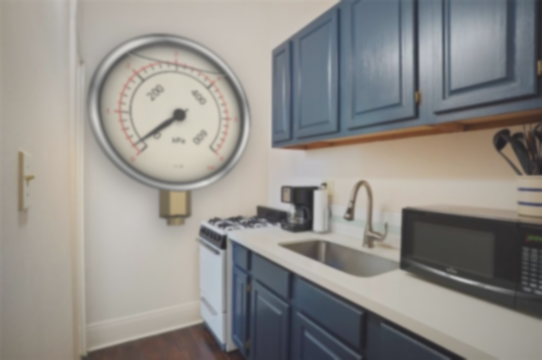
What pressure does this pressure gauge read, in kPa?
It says 20 kPa
